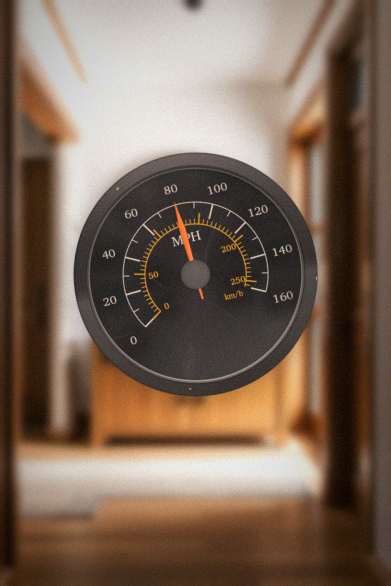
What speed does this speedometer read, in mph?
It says 80 mph
